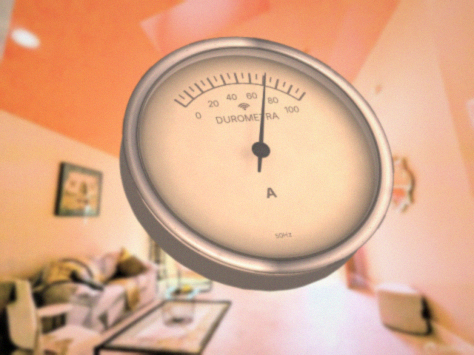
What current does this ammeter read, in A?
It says 70 A
